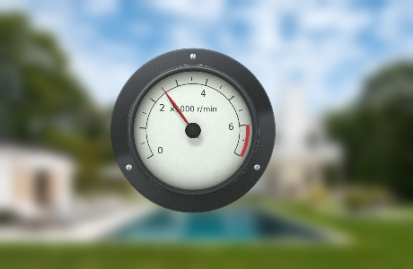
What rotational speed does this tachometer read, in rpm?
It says 2500 rpm
